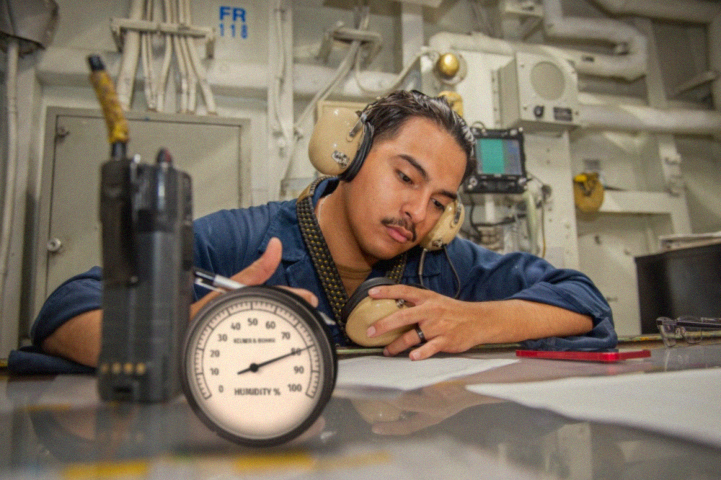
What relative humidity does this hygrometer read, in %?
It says 80 %
